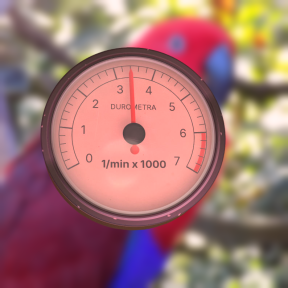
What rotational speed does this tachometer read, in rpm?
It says 3400 rpm
